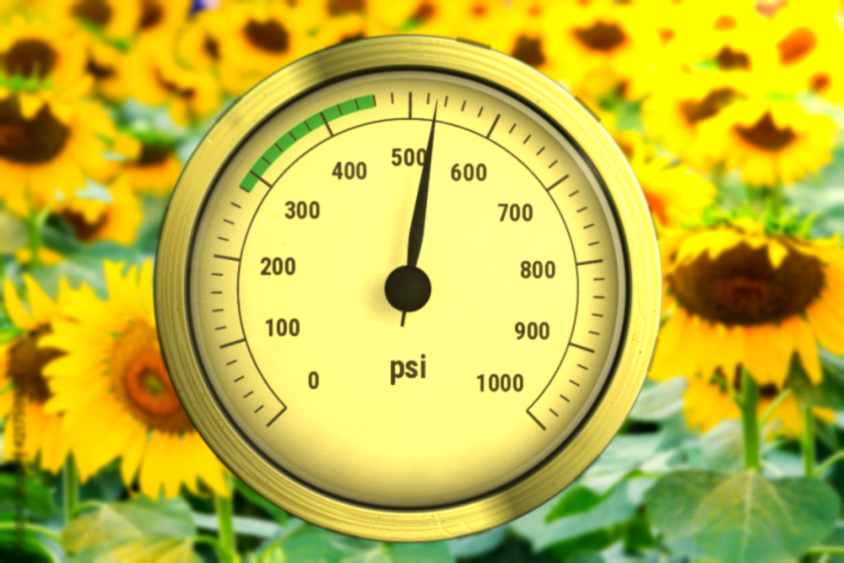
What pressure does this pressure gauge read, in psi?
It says 530 psi
